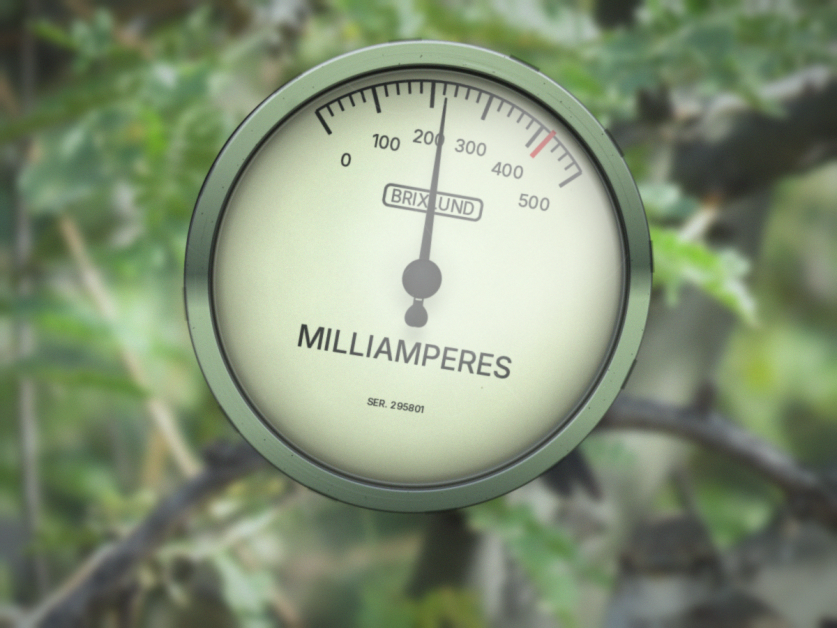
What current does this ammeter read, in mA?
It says 220 mA
